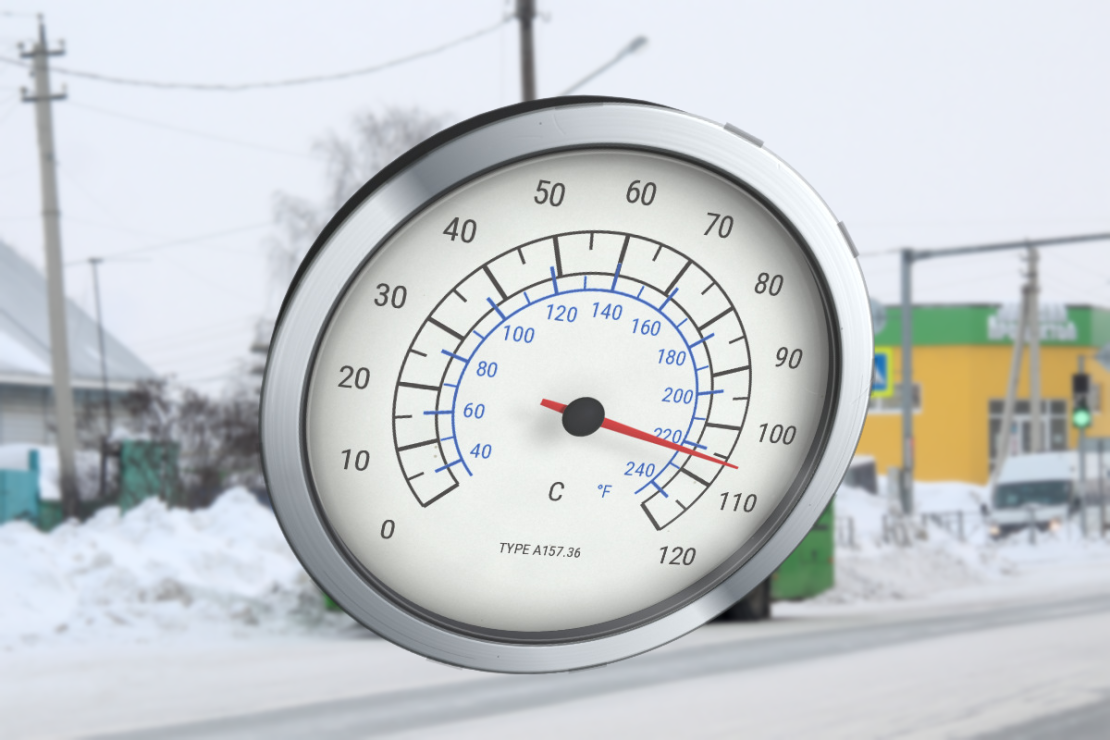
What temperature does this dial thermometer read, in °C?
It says 105 °C
